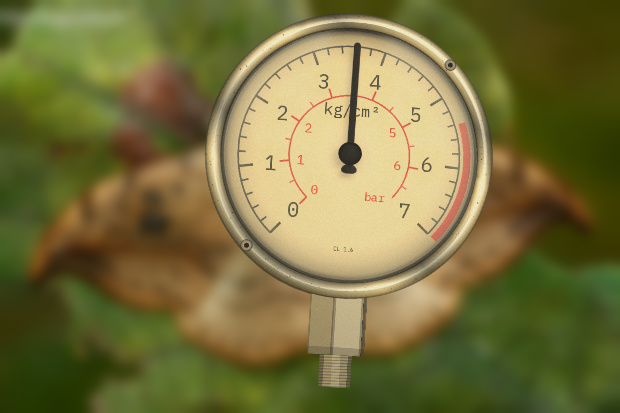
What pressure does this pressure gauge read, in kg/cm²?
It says 3.6 kg/cm²
